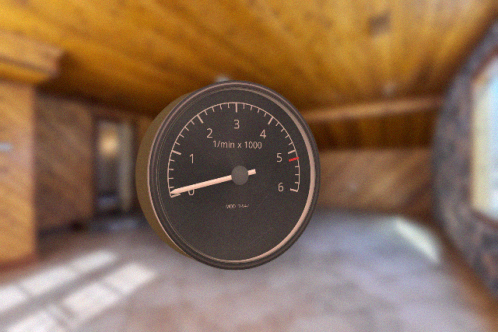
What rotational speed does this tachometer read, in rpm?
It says 100 rpm
